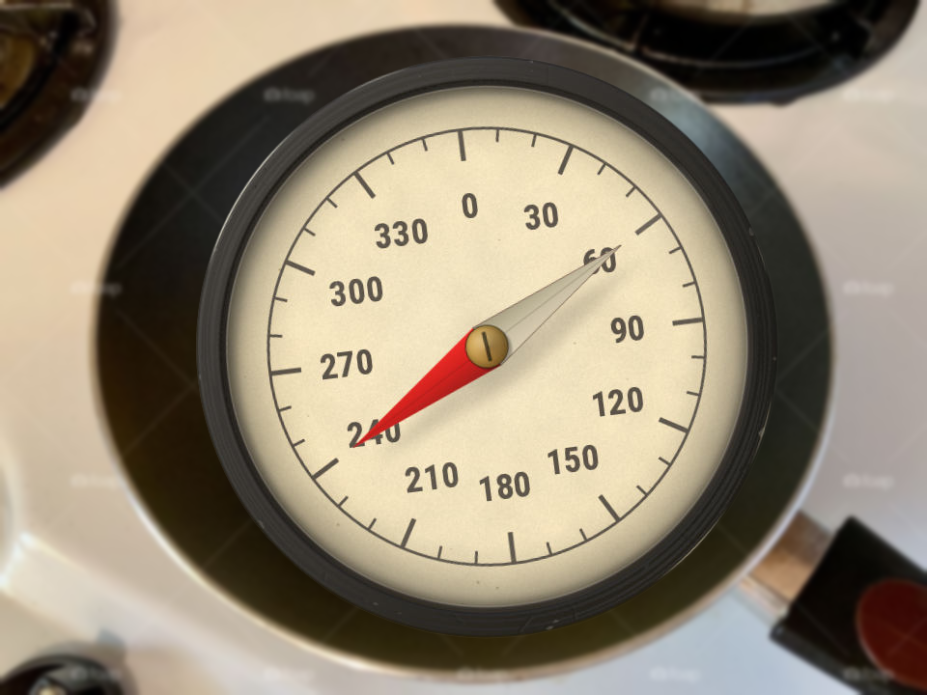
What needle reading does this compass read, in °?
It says 240 °
